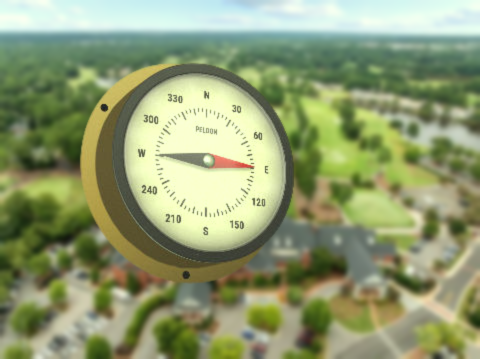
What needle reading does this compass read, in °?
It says 90 °
